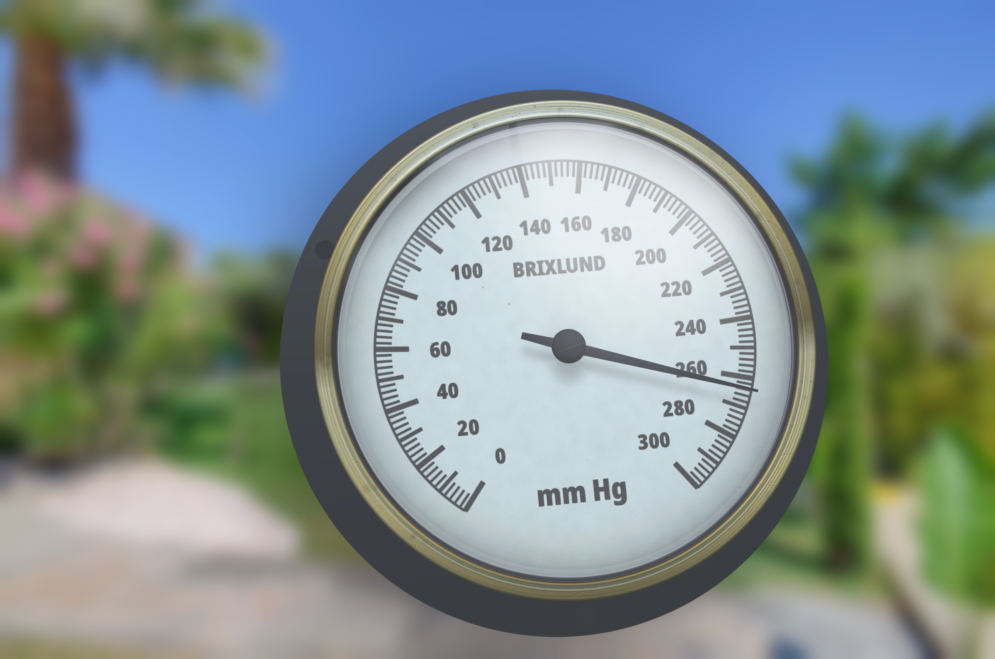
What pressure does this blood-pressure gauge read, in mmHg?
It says 264 mmHg
